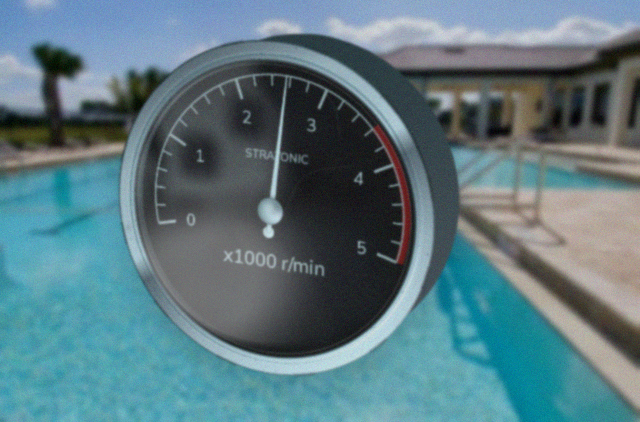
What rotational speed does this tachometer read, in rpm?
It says 2600 rpm
